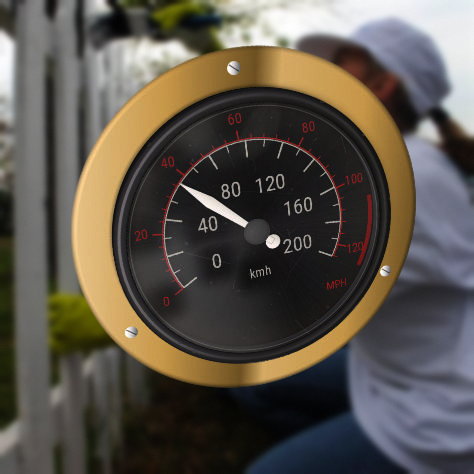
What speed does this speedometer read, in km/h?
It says 60 km/h
